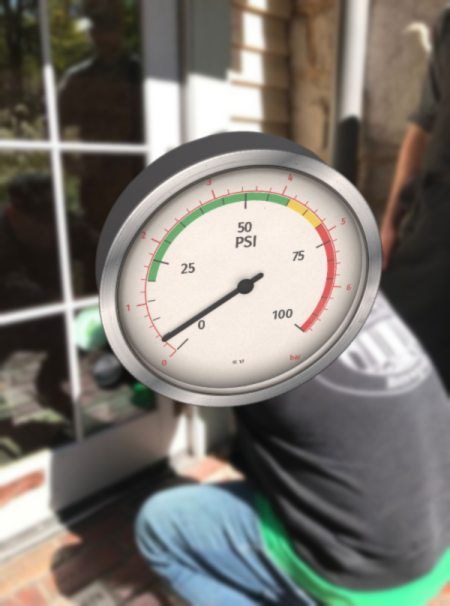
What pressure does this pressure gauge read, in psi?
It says 5 psi
